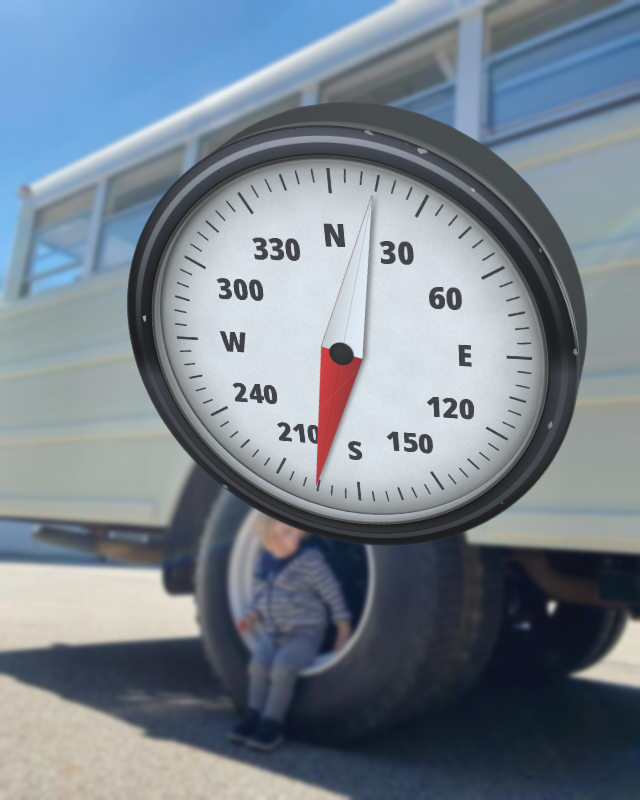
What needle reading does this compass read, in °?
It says 195 °
